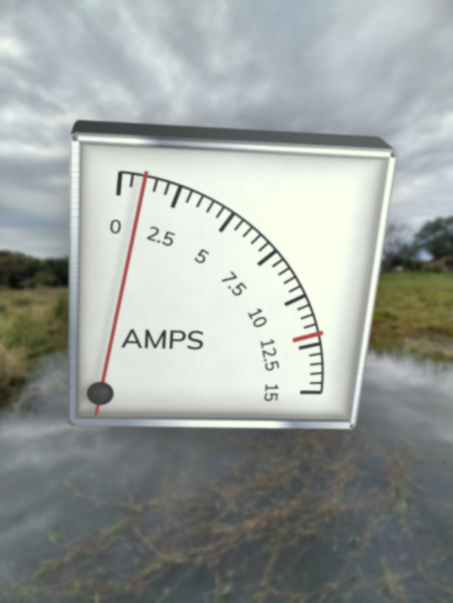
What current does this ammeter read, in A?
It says 1 A
